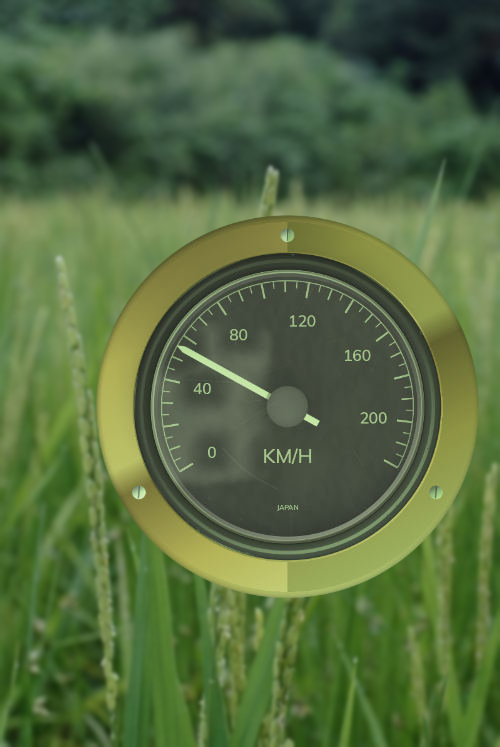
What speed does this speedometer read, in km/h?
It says 55 km/h
